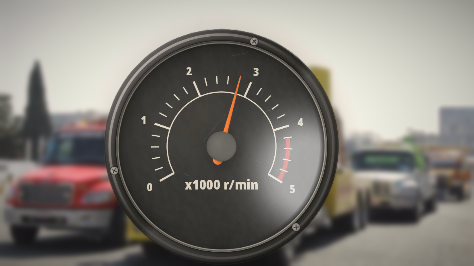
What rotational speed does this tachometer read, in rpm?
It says 2800 rpm
